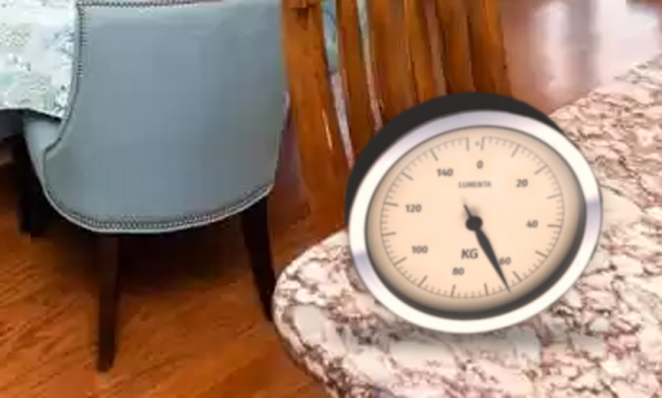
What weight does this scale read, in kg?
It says 64 kg
